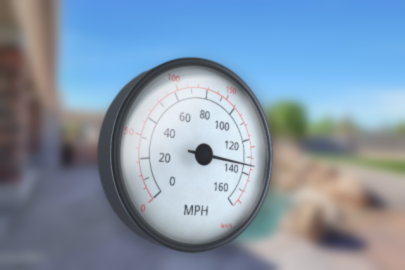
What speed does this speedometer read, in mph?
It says 135 mph
